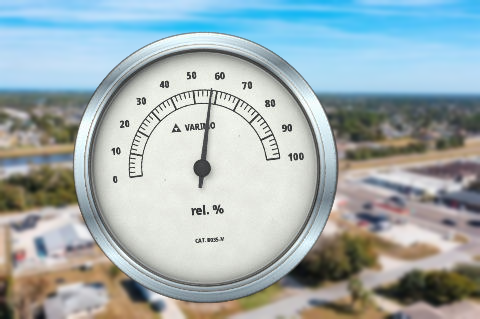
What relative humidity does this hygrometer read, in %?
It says 58 %
